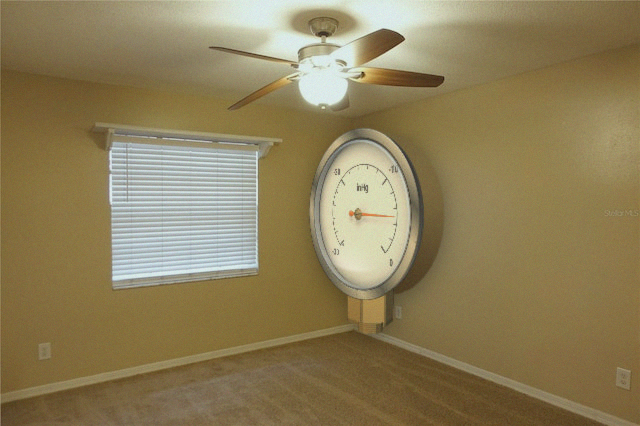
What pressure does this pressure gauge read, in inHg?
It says -5 inHg
